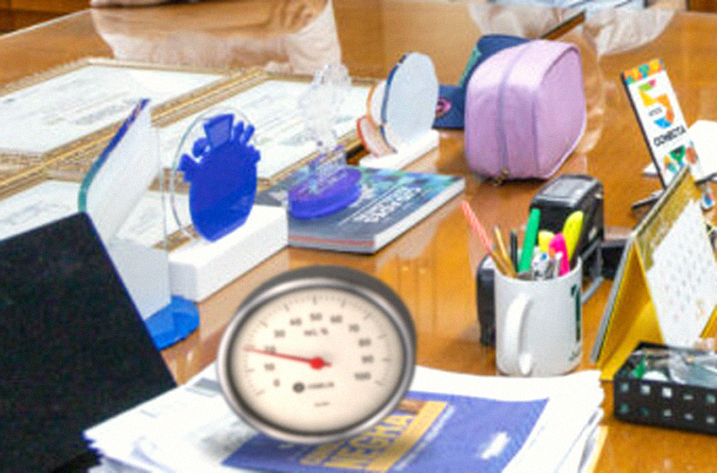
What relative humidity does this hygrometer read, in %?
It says 20 %
